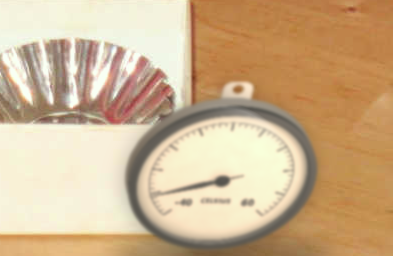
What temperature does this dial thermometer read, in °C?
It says -30 °C
